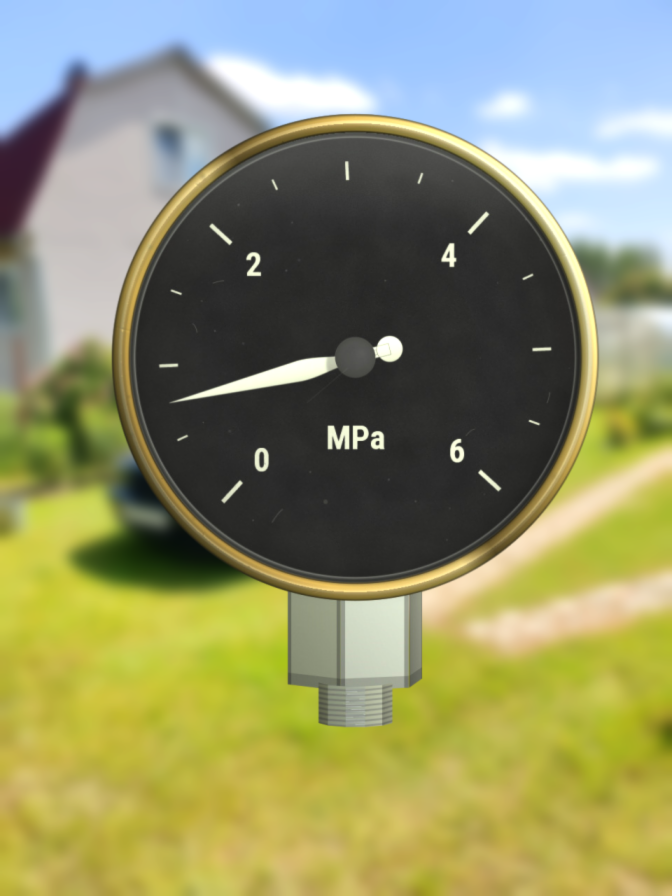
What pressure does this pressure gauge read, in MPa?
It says 0.75 MPa
